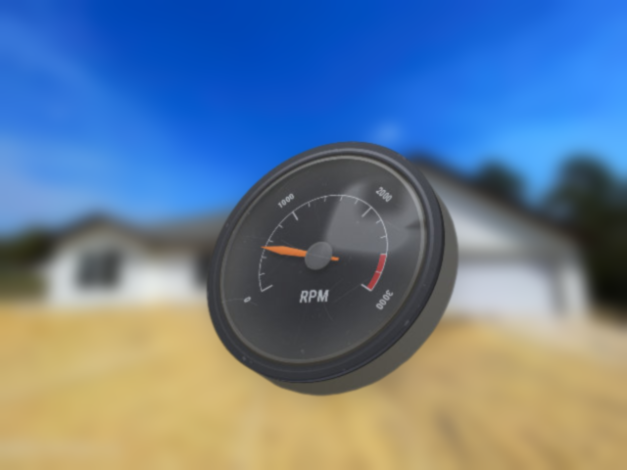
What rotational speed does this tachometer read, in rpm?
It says 500 rpm
